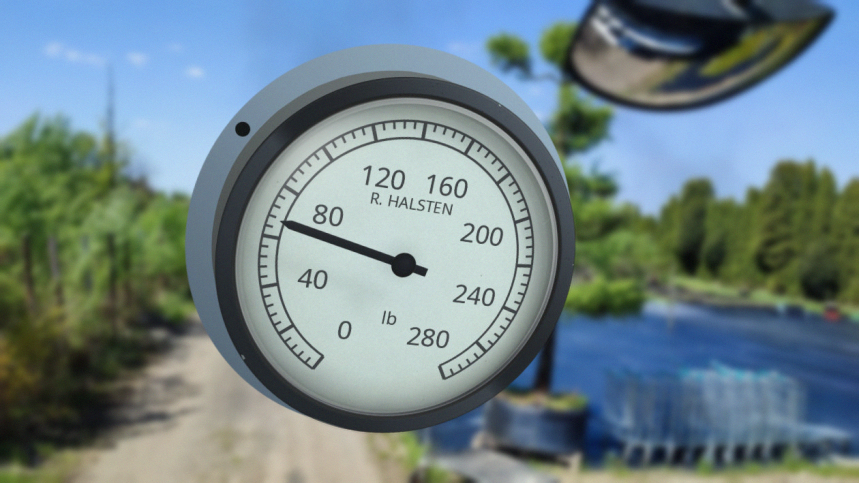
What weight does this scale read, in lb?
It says 68 lb
